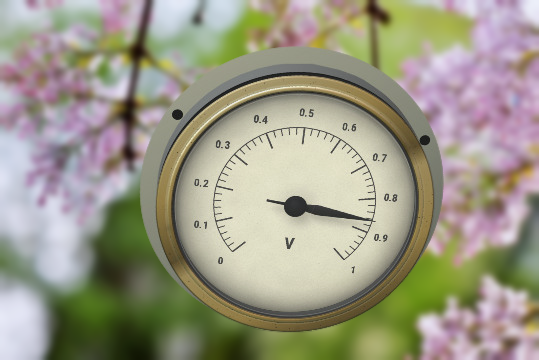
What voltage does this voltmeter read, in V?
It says 0.86 V
